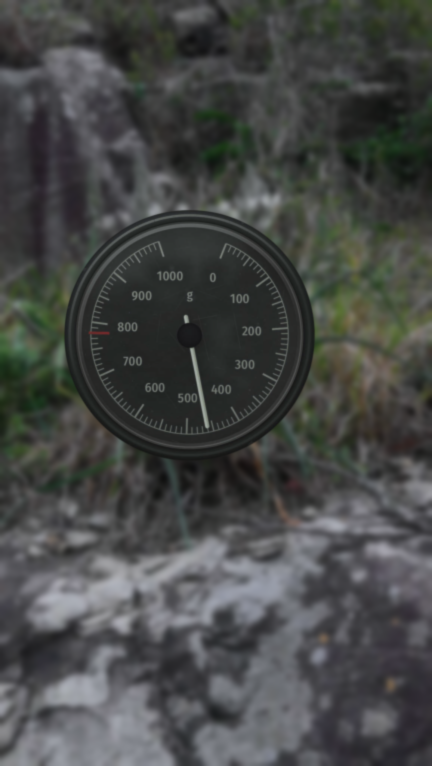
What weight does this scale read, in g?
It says 460 g
